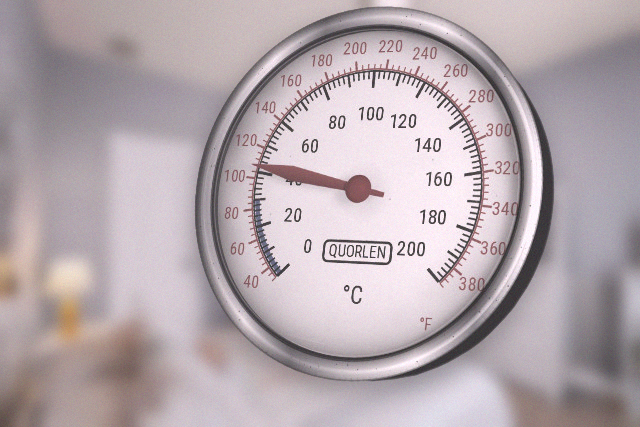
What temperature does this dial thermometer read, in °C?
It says 42 °C
